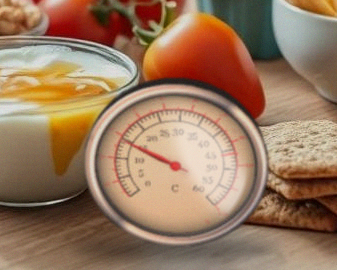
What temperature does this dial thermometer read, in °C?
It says 15 °C
